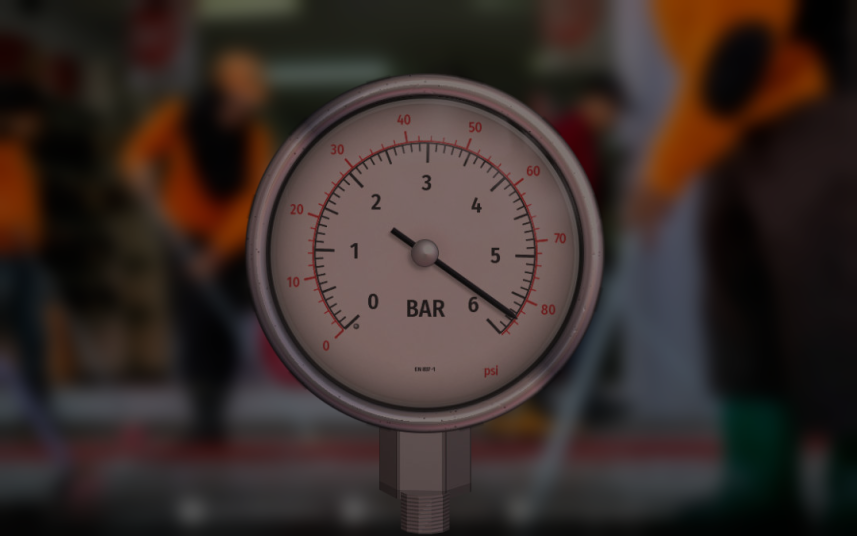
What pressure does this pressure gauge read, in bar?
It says 5.75 bar
